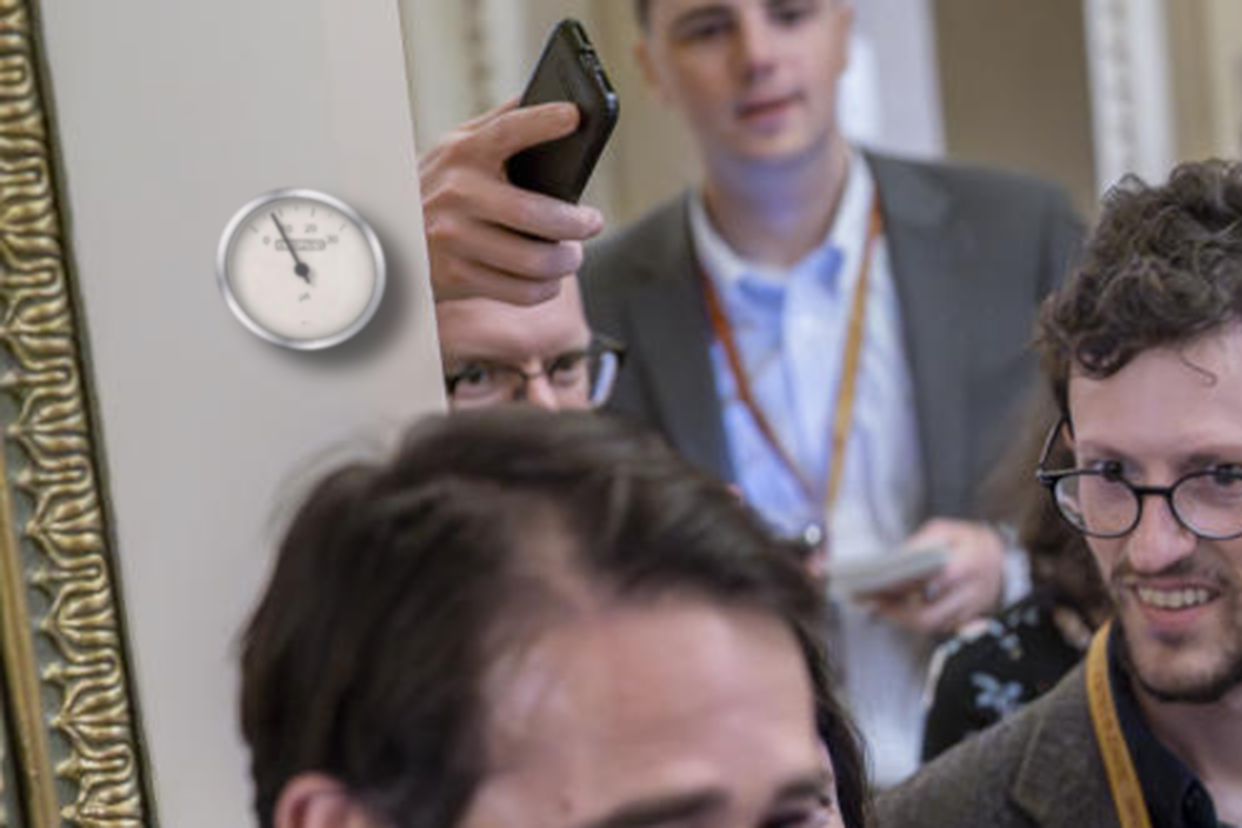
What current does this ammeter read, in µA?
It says 7.5 µA
